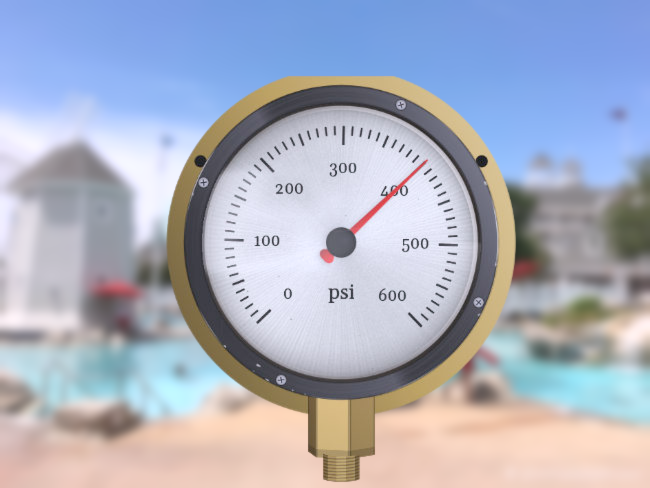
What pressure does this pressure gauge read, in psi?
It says 400 psi
